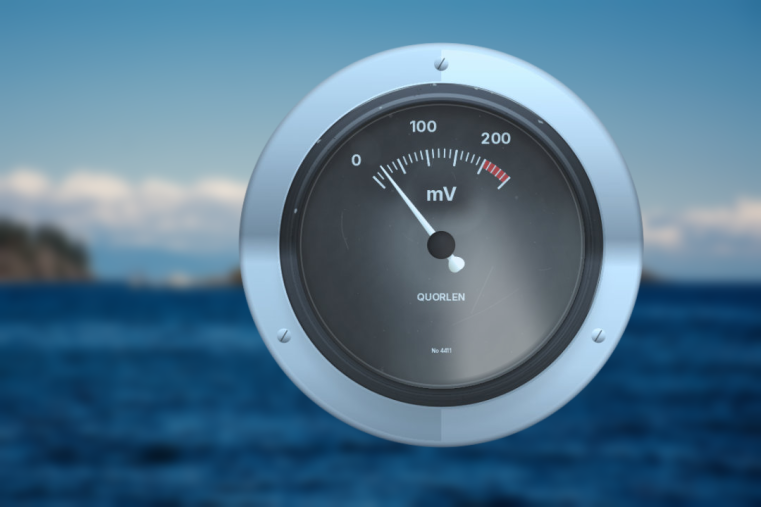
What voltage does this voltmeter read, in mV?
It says 20 mV
